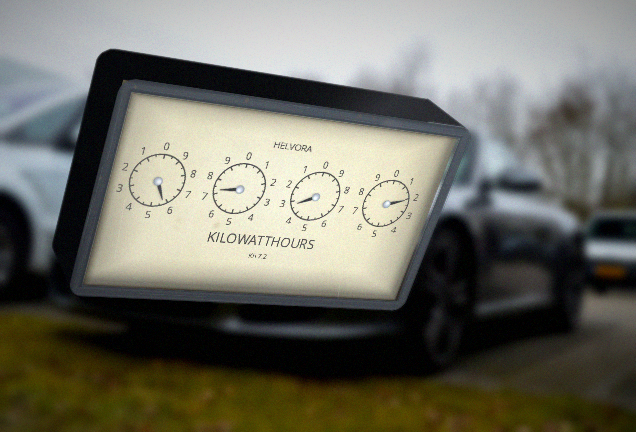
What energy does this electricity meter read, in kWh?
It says 5732 kWh
